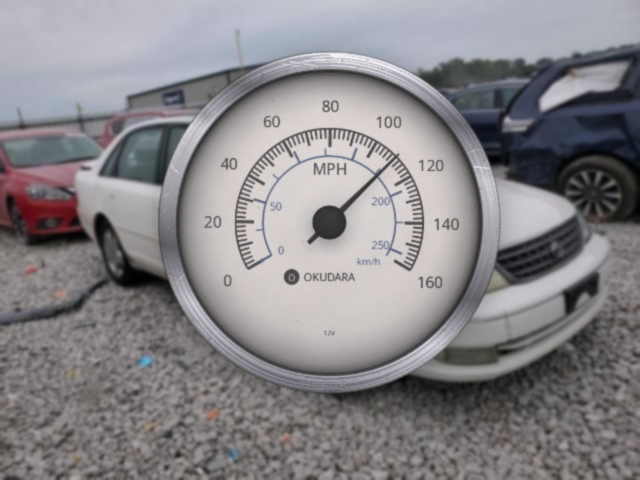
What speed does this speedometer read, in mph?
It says 110 mph
